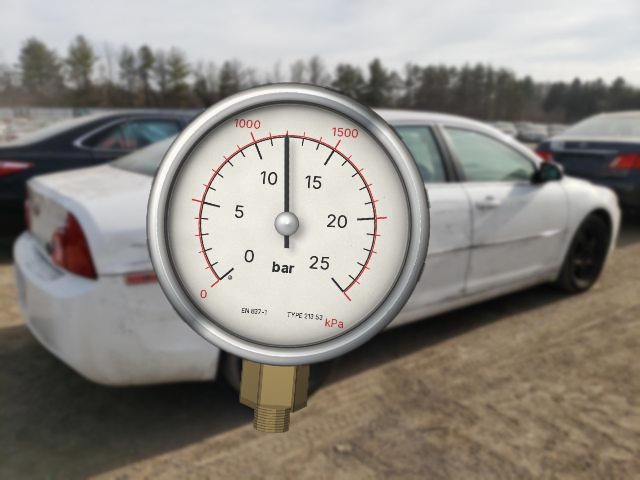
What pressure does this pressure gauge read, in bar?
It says 12 bar
